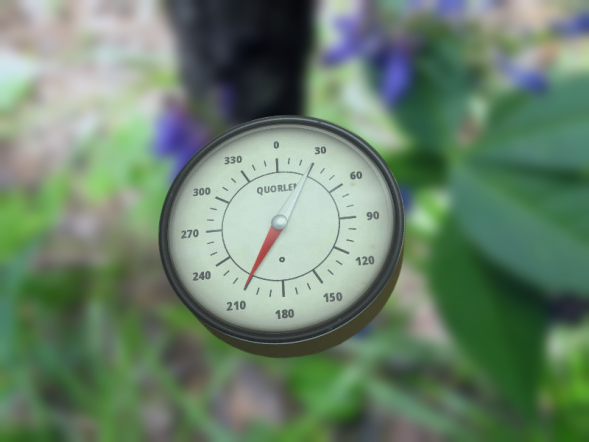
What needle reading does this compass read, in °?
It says 210 °
